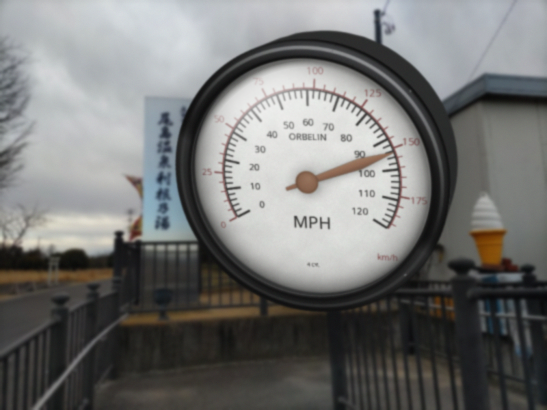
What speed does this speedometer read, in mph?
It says 94 mph
